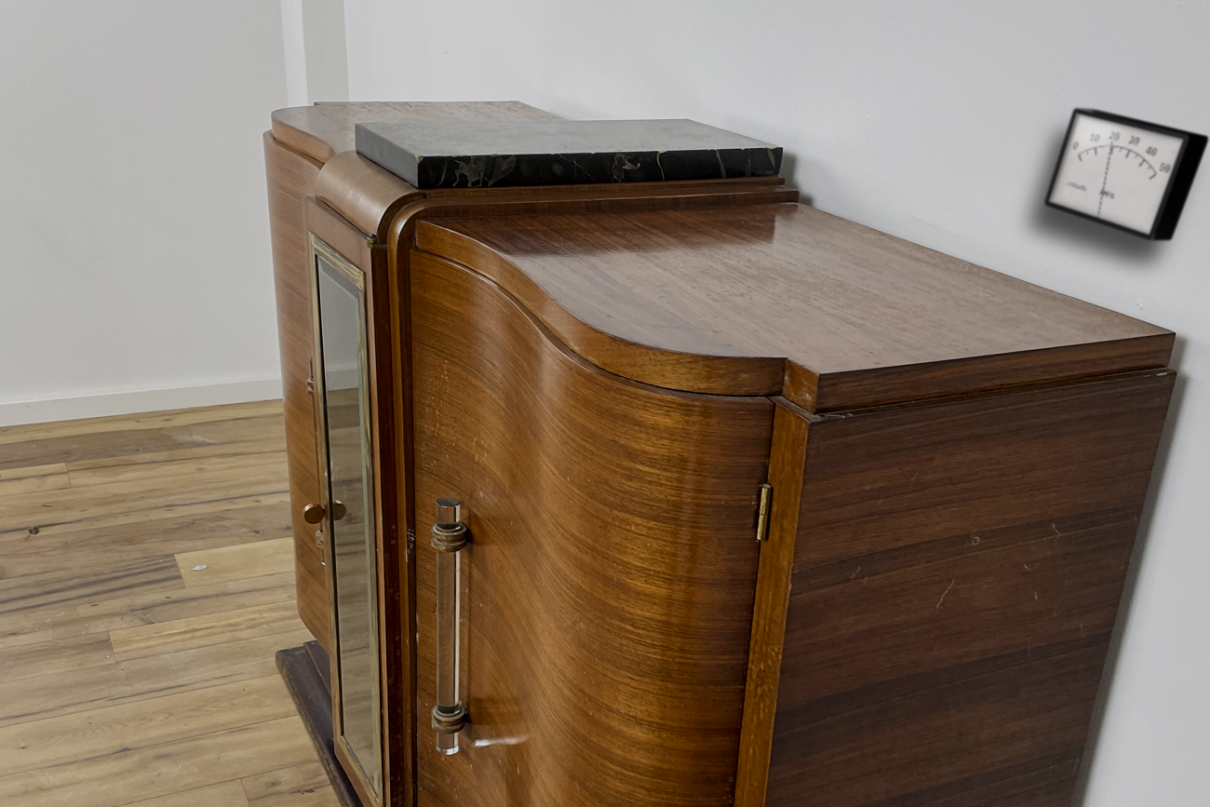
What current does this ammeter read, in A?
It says 20 A
